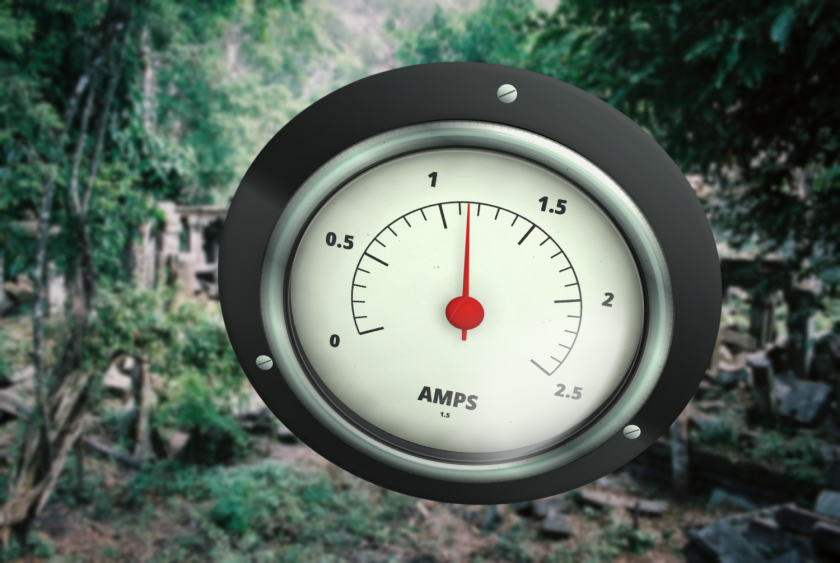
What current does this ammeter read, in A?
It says 1.15 A
